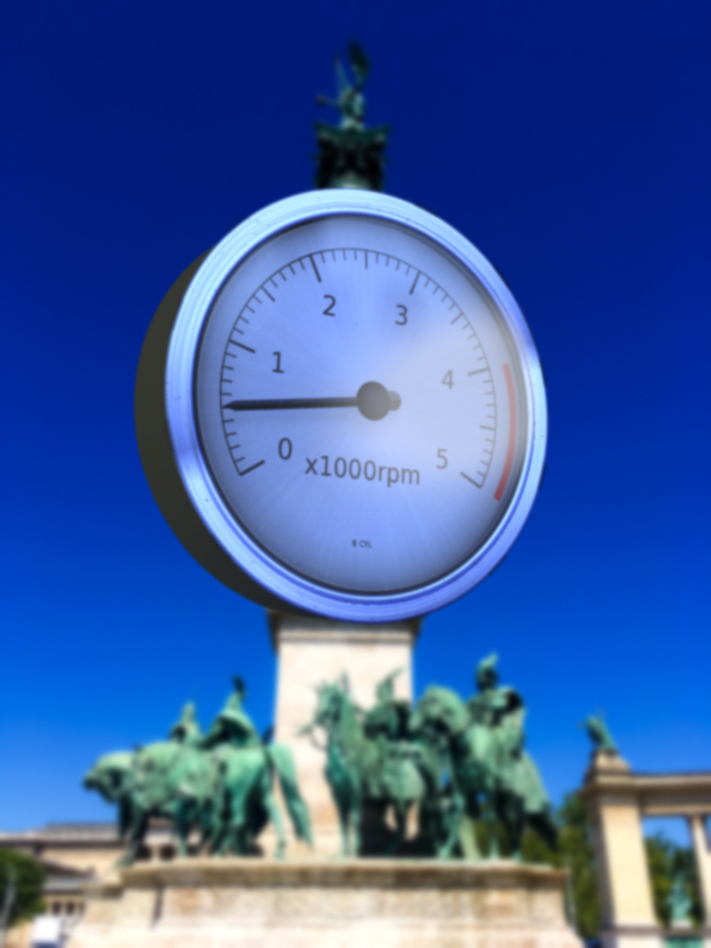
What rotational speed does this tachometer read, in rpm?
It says 500 rpm
